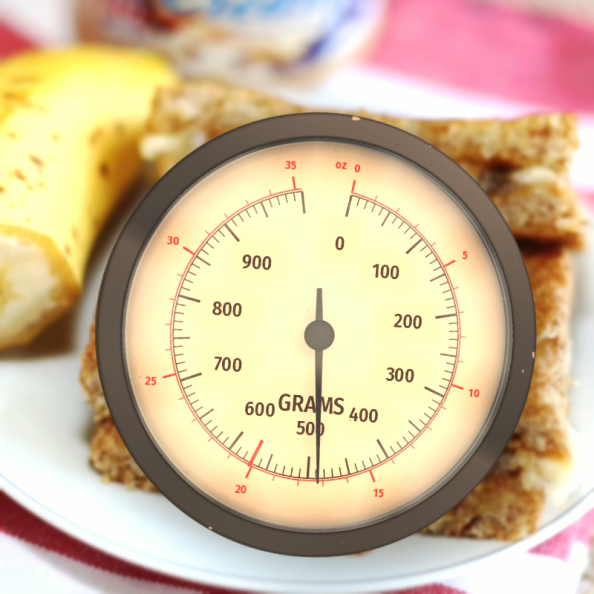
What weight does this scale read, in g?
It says 490 g
